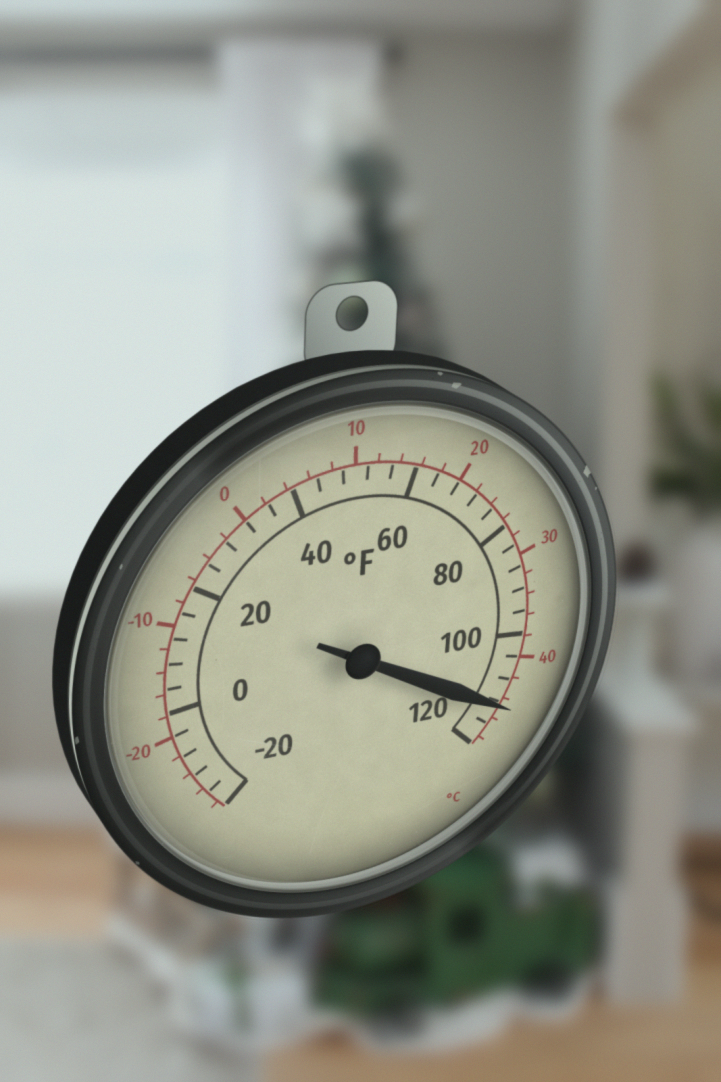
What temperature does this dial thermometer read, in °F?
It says 112 °F
